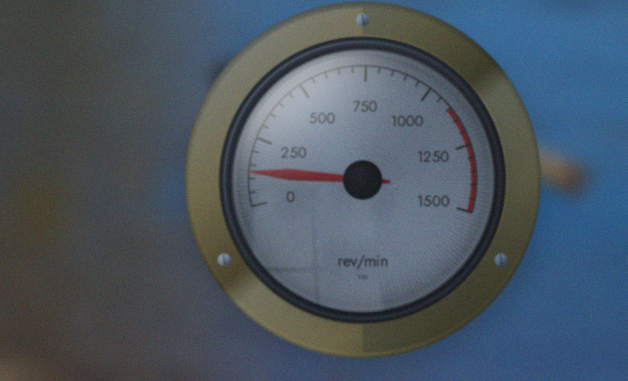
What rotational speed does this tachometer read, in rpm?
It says 125 rpm
